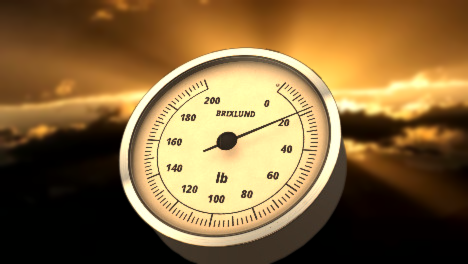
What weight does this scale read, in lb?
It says 20 lb
